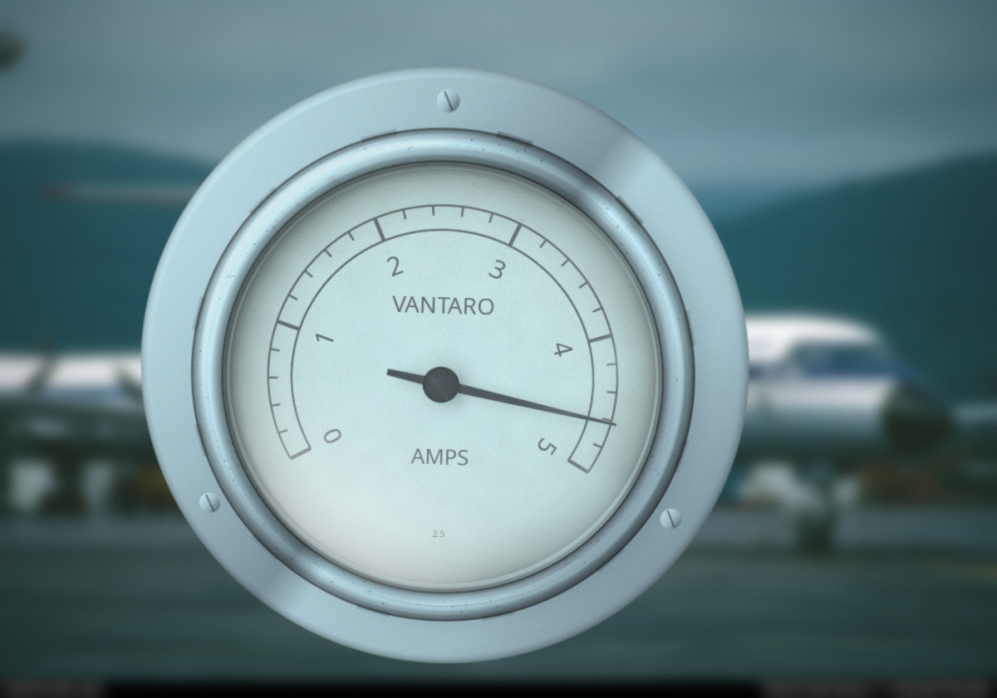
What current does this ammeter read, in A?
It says 4.6 A
